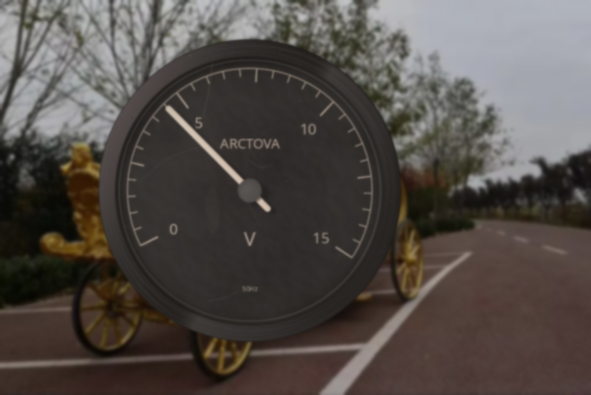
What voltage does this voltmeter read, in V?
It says 4.5 V
